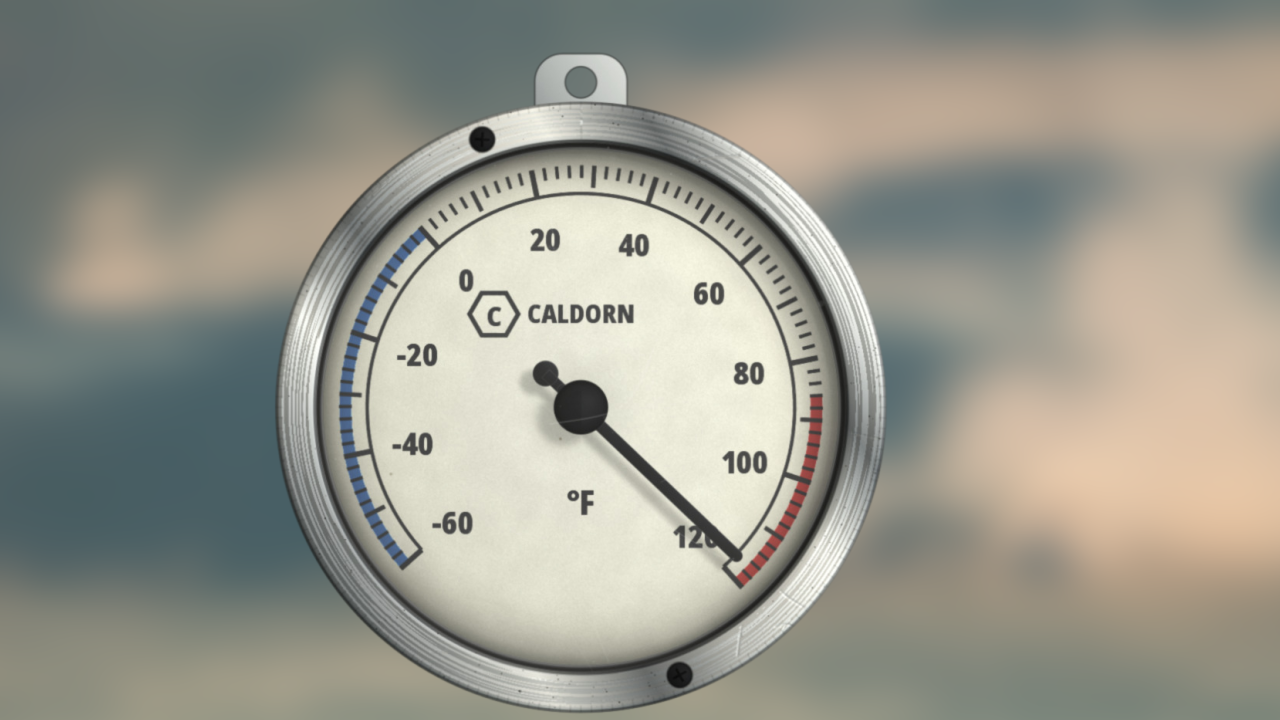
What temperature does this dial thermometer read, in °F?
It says 117 °F
